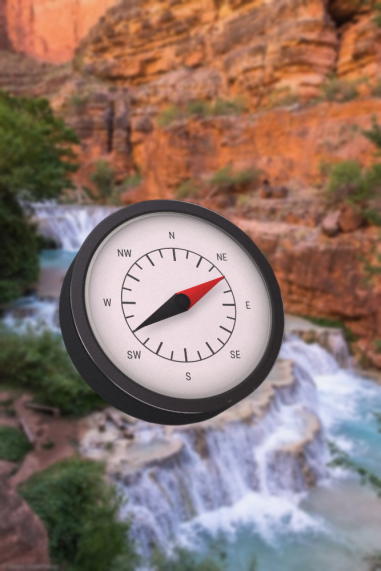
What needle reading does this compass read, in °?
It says 60 °
